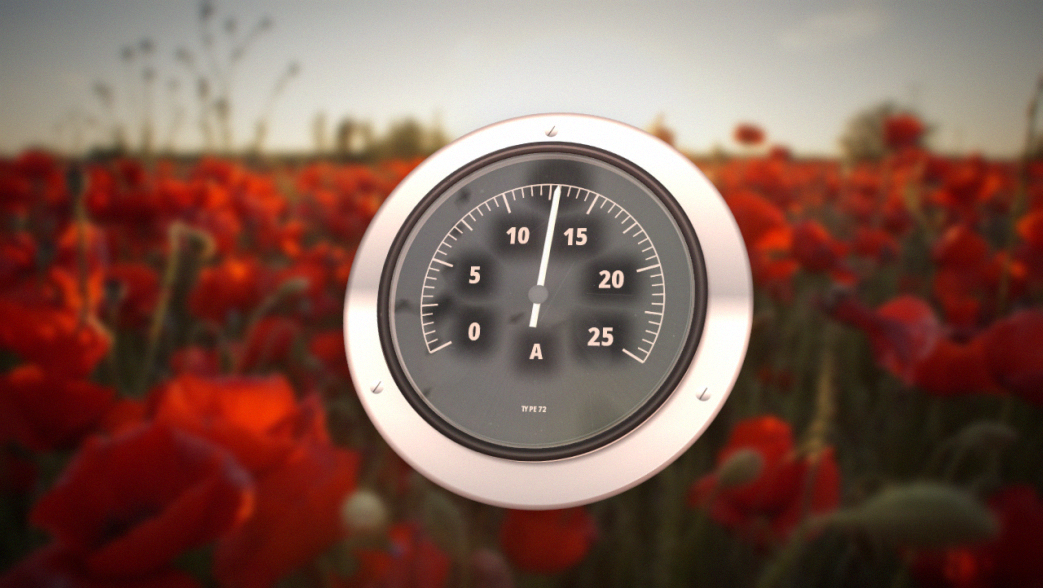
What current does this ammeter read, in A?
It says 13 A
